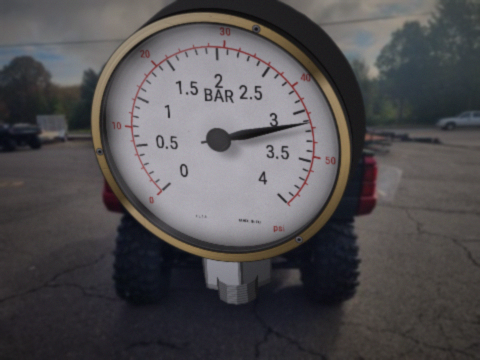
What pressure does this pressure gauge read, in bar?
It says 3.1 bar
